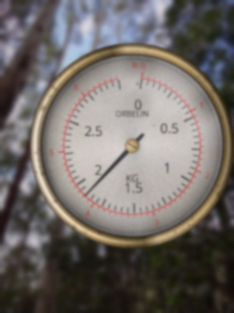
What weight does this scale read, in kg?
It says 1.9 kg
